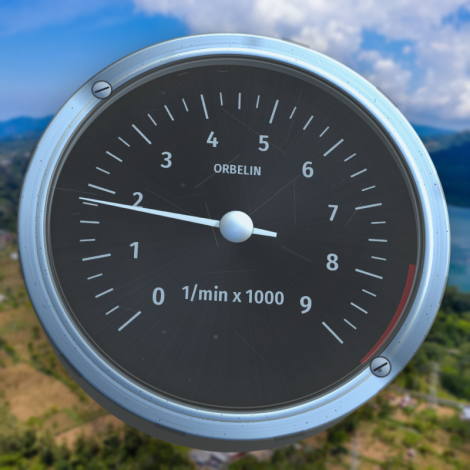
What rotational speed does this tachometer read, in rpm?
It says 1750 rpm
